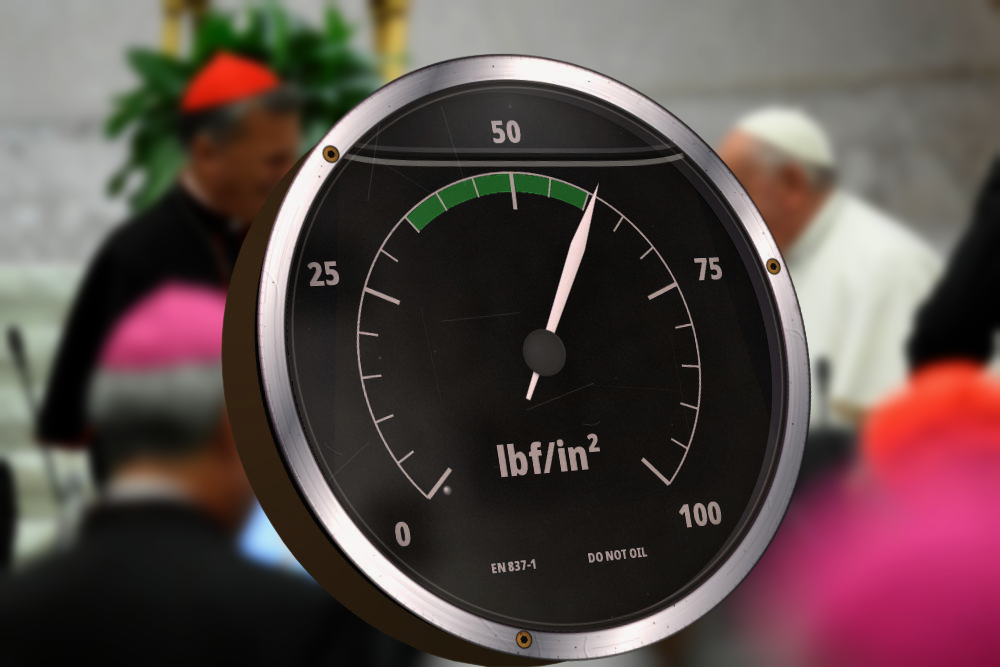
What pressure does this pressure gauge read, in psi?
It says 60 psi
